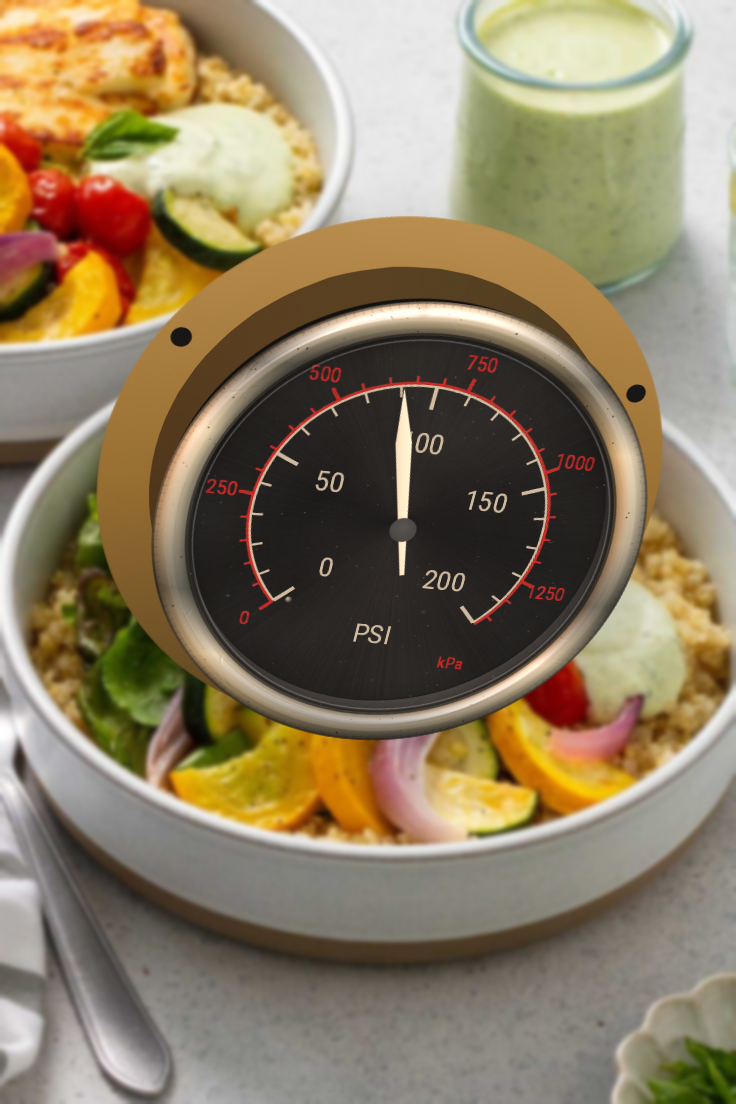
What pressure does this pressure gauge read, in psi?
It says 90 psi
